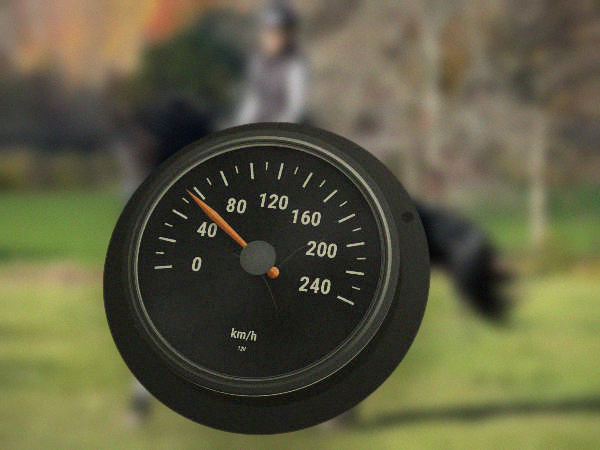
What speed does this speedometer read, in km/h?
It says 55 km/h
